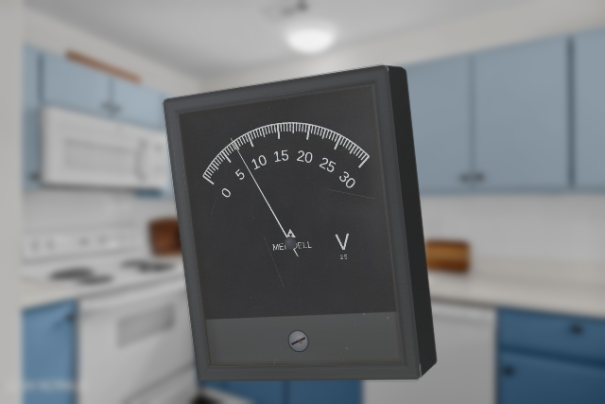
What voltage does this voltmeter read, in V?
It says 7.5 V
